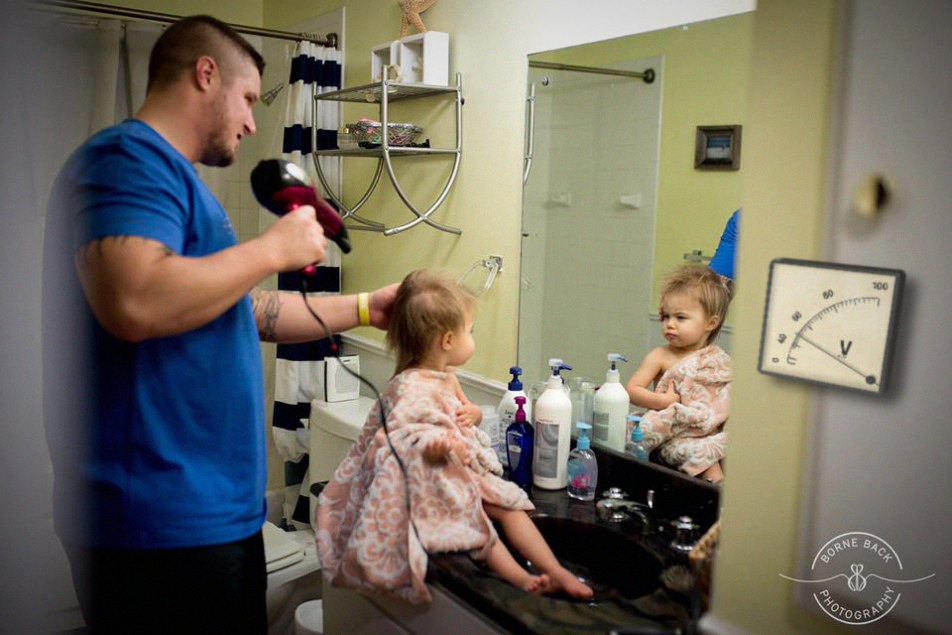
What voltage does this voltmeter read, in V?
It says 50 V
